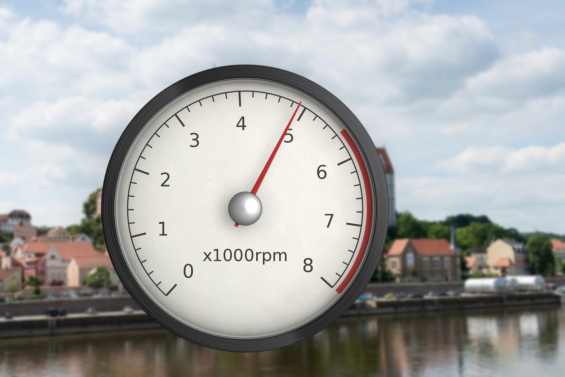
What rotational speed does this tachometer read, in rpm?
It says 4900 rpm
